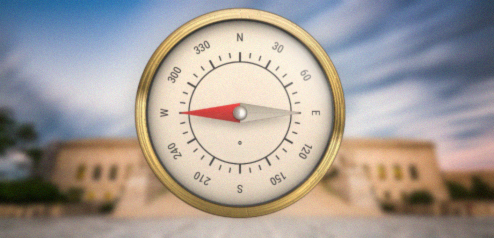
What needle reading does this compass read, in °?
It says 270 °
